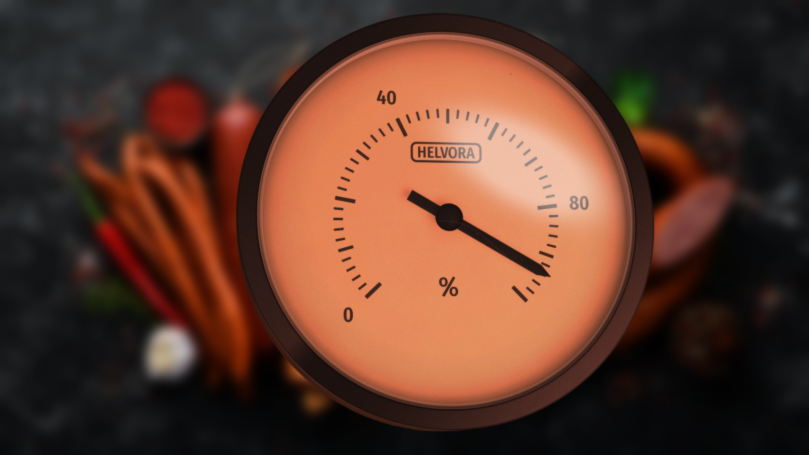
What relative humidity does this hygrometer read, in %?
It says 94 %
